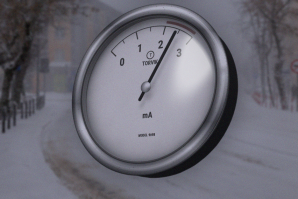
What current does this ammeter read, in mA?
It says 2.5 mA
